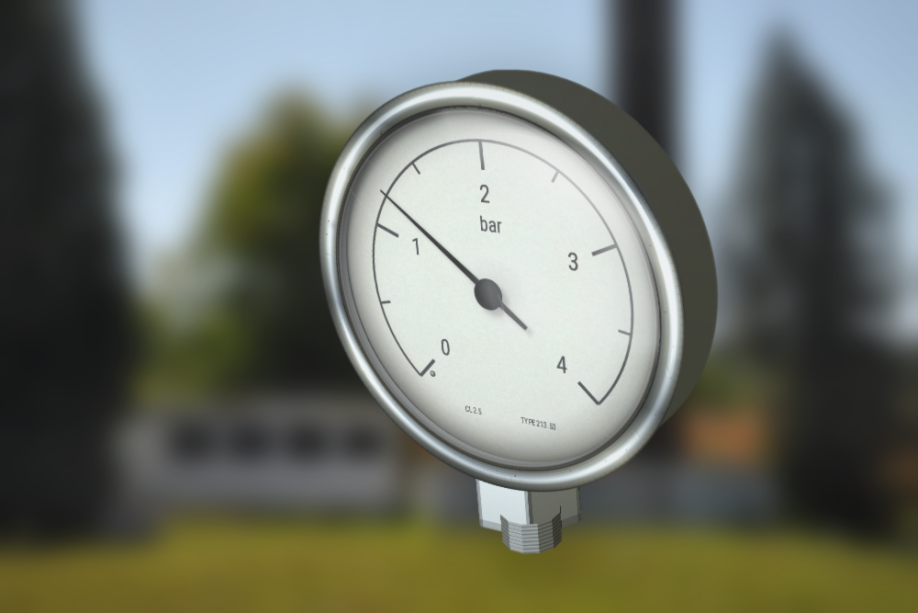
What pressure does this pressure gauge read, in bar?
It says 1.25 bar
